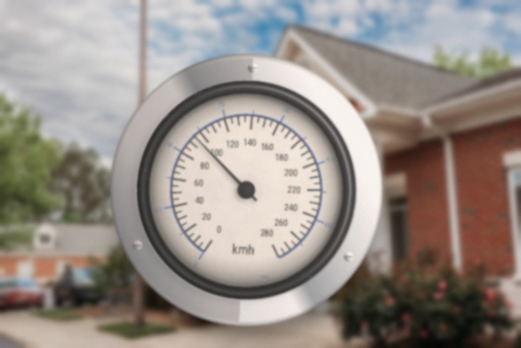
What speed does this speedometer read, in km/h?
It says 95 km/h
